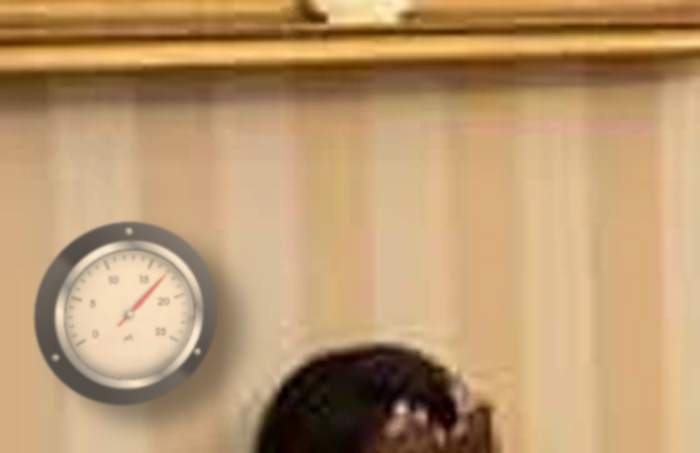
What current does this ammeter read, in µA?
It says 17 µA
